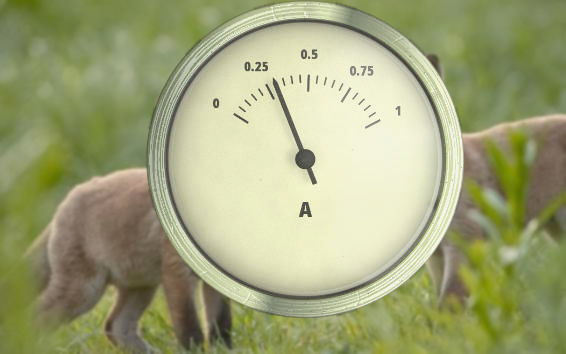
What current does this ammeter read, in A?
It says 0.3 A
